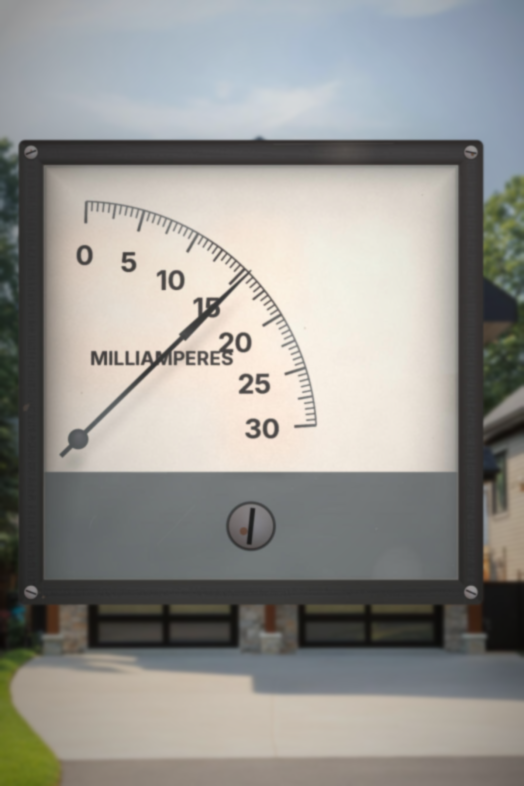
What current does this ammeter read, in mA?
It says 15.5 mA
